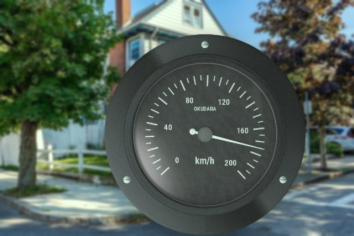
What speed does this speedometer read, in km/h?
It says 175 km/h
